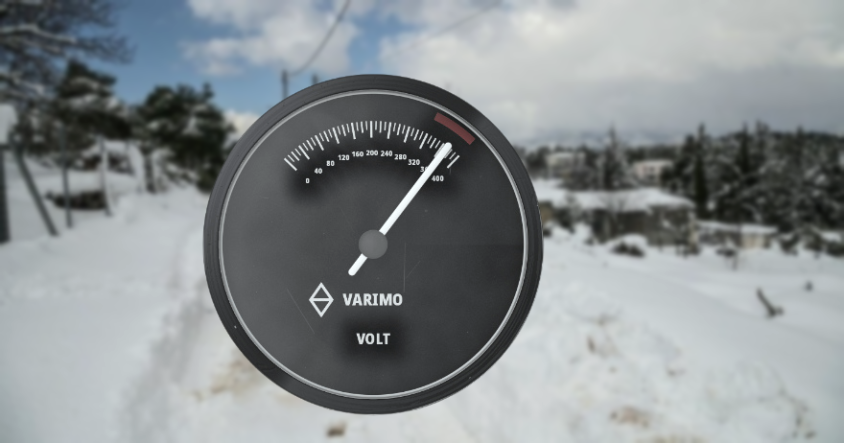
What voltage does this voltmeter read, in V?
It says 370 V
